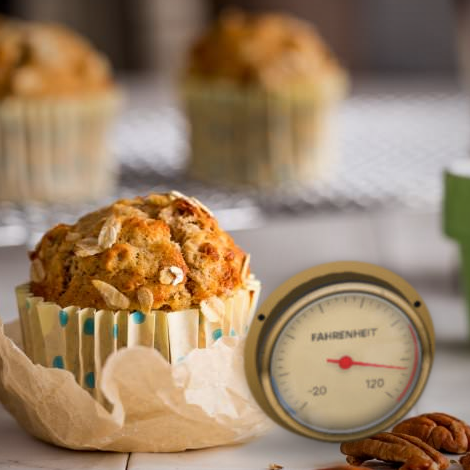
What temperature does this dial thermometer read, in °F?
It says 104 °F
